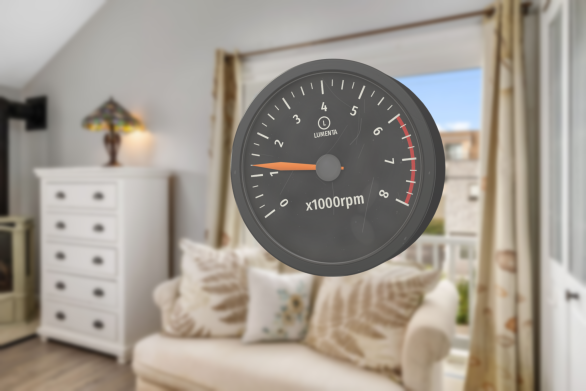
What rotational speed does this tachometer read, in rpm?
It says 1250 rpm
